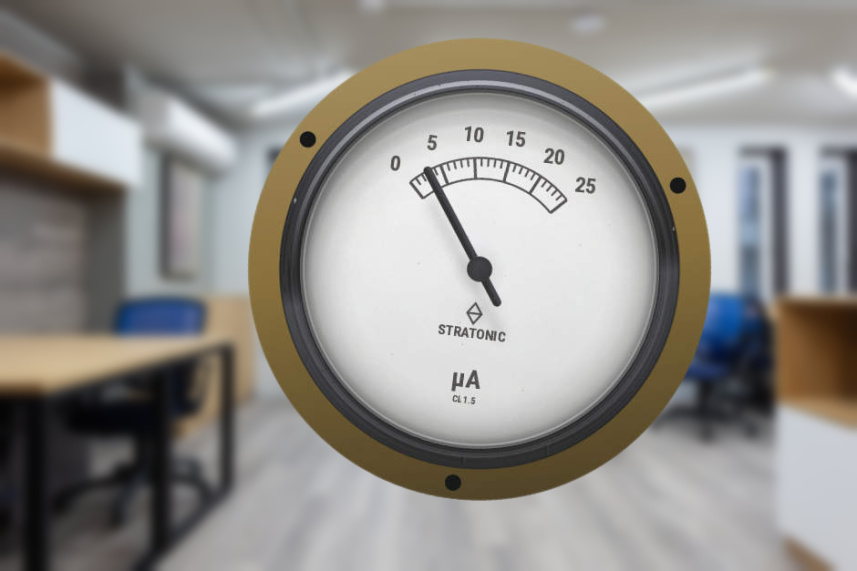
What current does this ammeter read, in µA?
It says 3 µA
